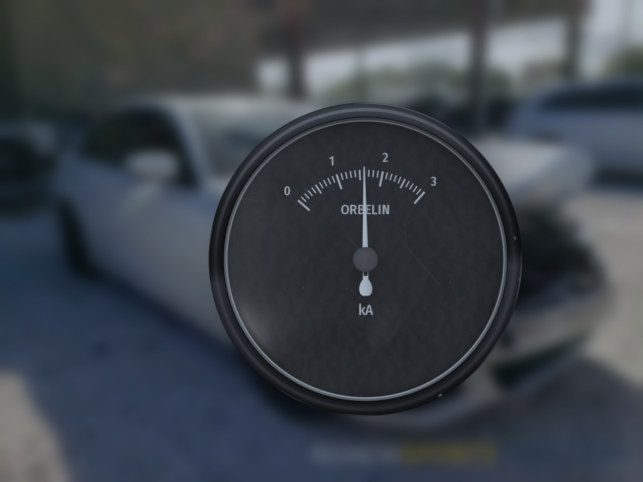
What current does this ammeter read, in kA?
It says 1.6 kA
